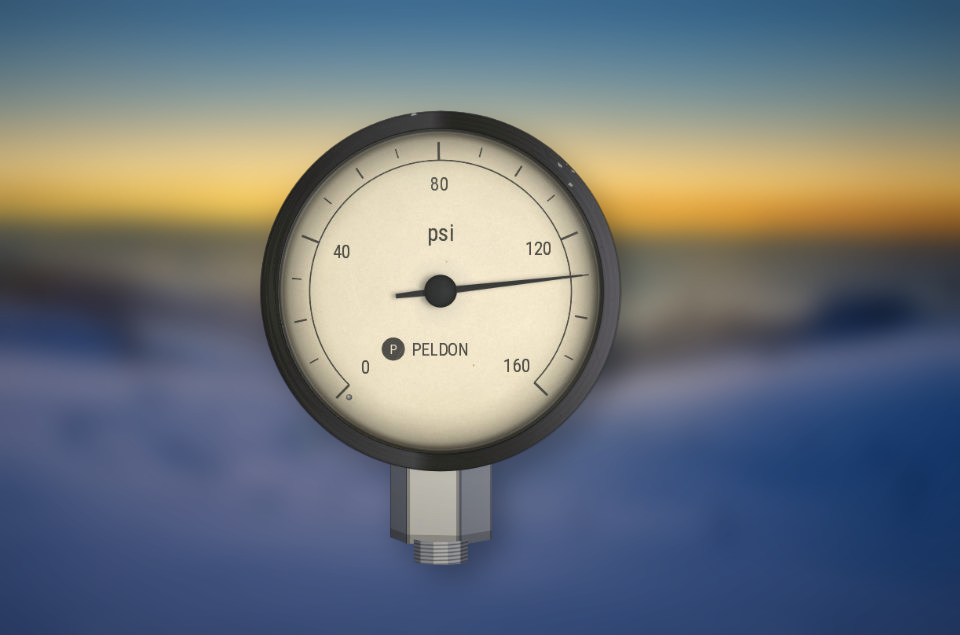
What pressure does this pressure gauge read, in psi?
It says 130 psi
